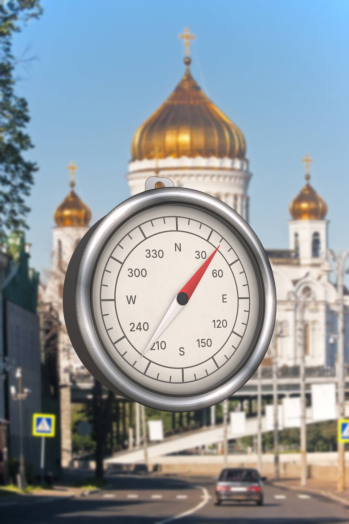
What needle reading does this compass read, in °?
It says 40 °
